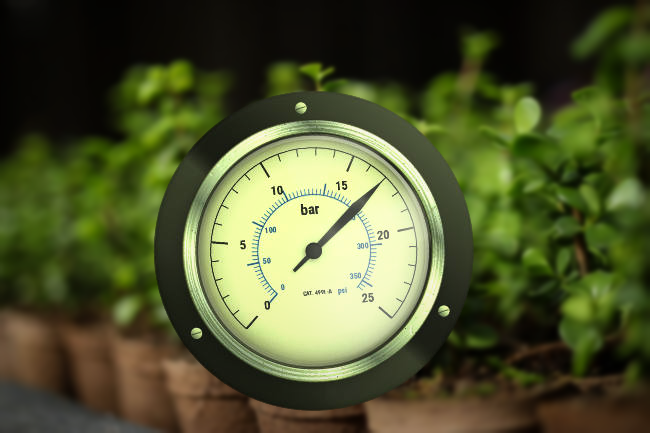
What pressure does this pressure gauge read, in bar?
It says 17 bar
